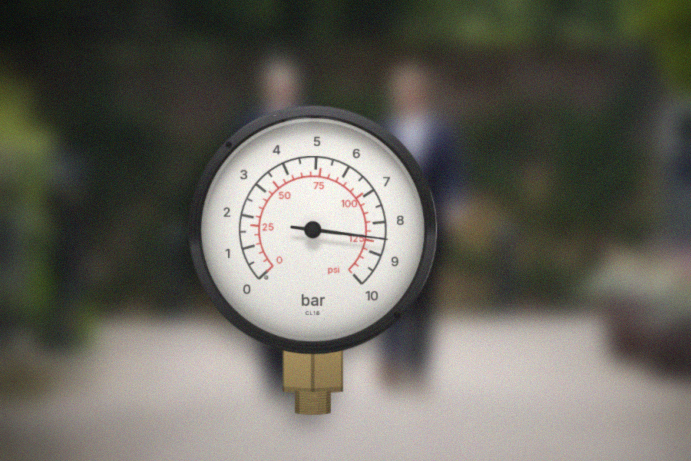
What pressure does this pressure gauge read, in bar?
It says 8.5 bar
